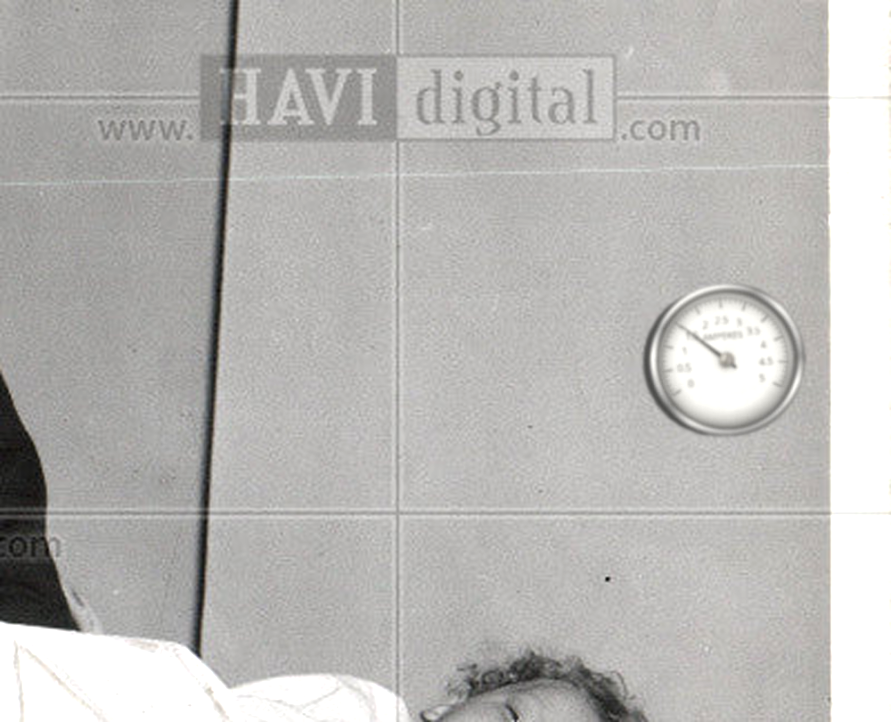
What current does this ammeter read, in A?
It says 1.5 A
